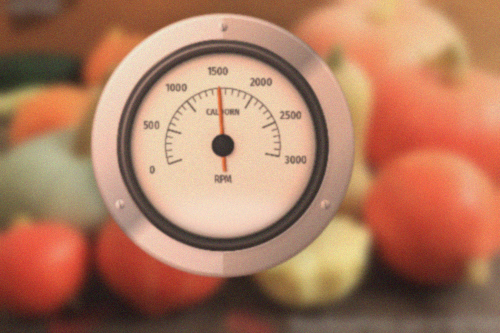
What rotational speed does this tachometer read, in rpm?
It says 1500 rpm
